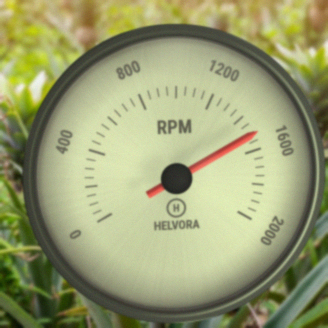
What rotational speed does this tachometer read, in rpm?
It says 1500 rpm
